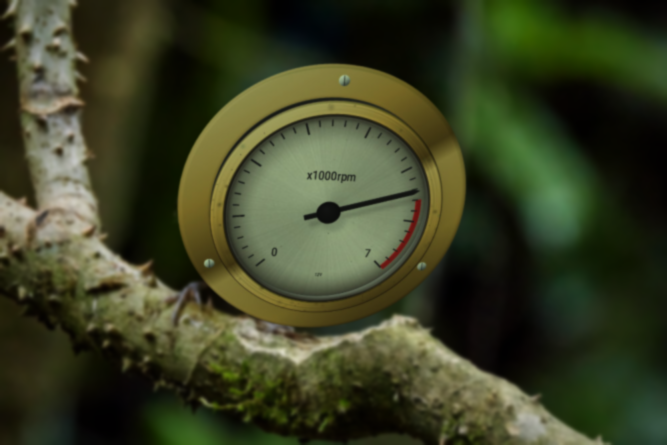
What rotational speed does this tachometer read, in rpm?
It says 5400 rpm
